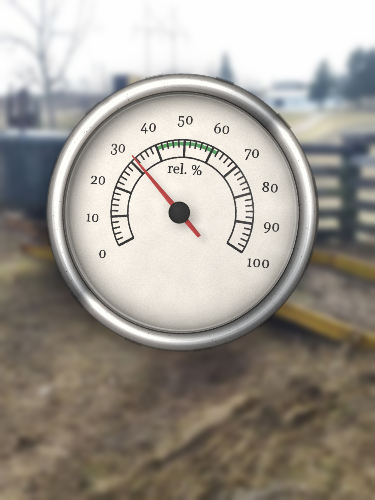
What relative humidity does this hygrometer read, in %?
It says 32 %
